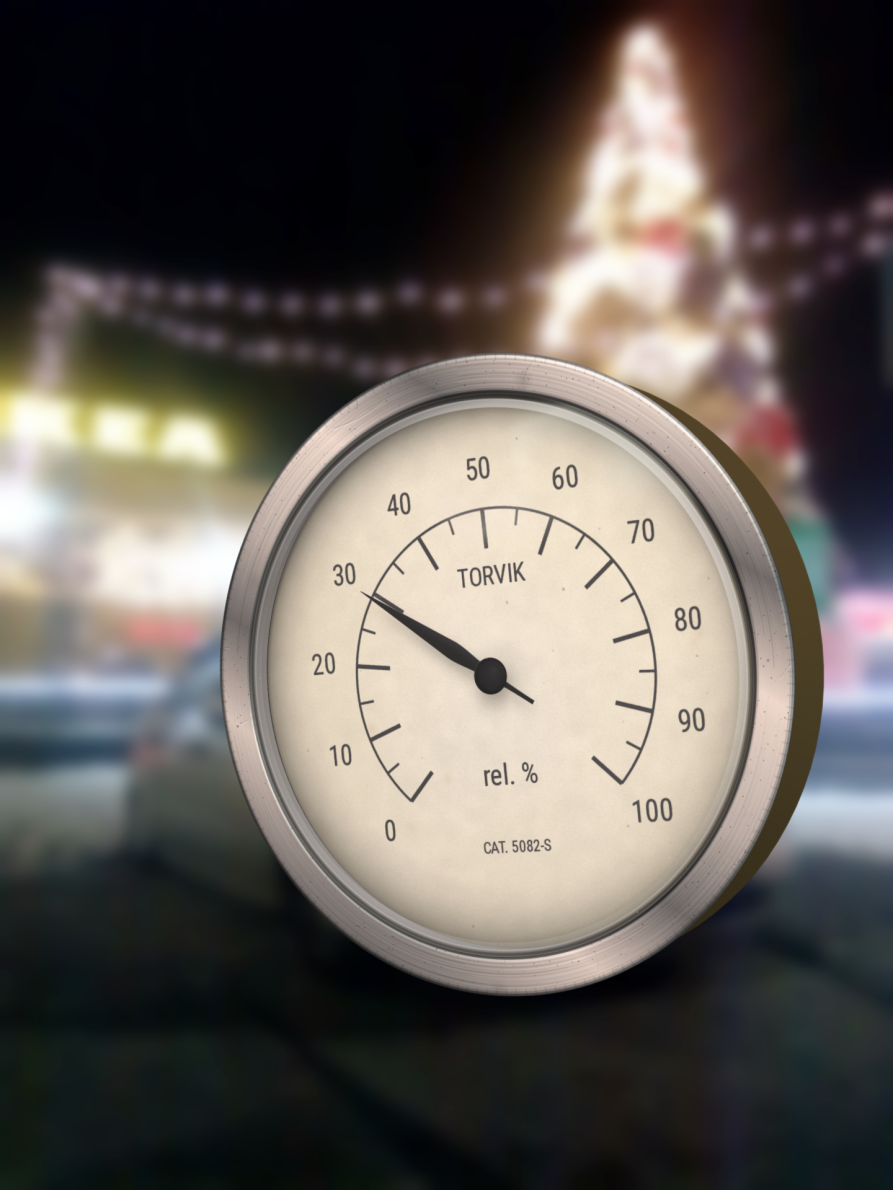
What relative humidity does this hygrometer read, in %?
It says 30 %
